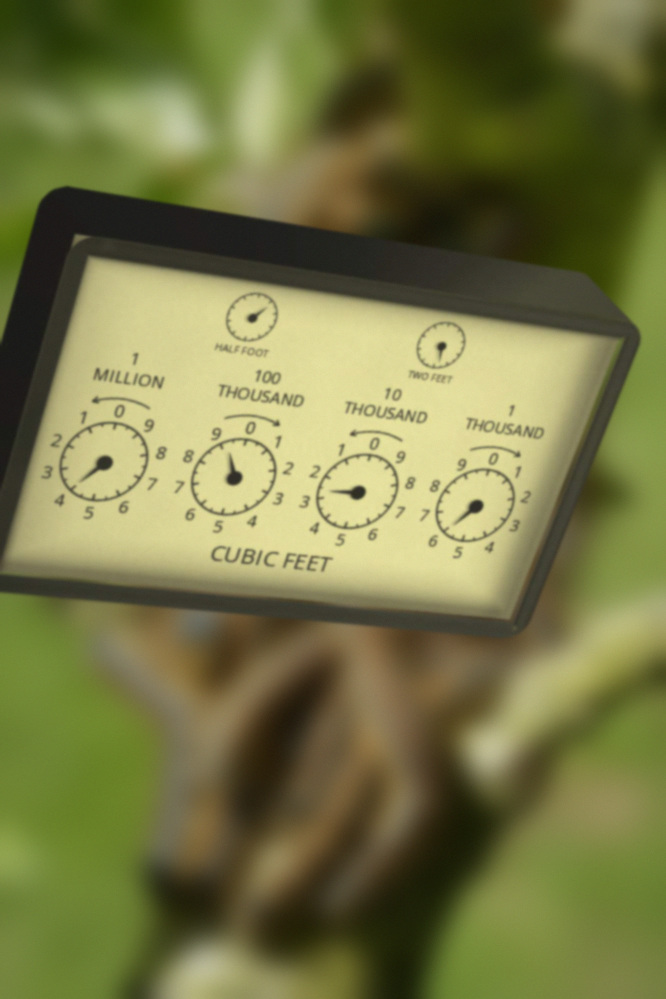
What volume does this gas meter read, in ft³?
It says 392600 ft³
